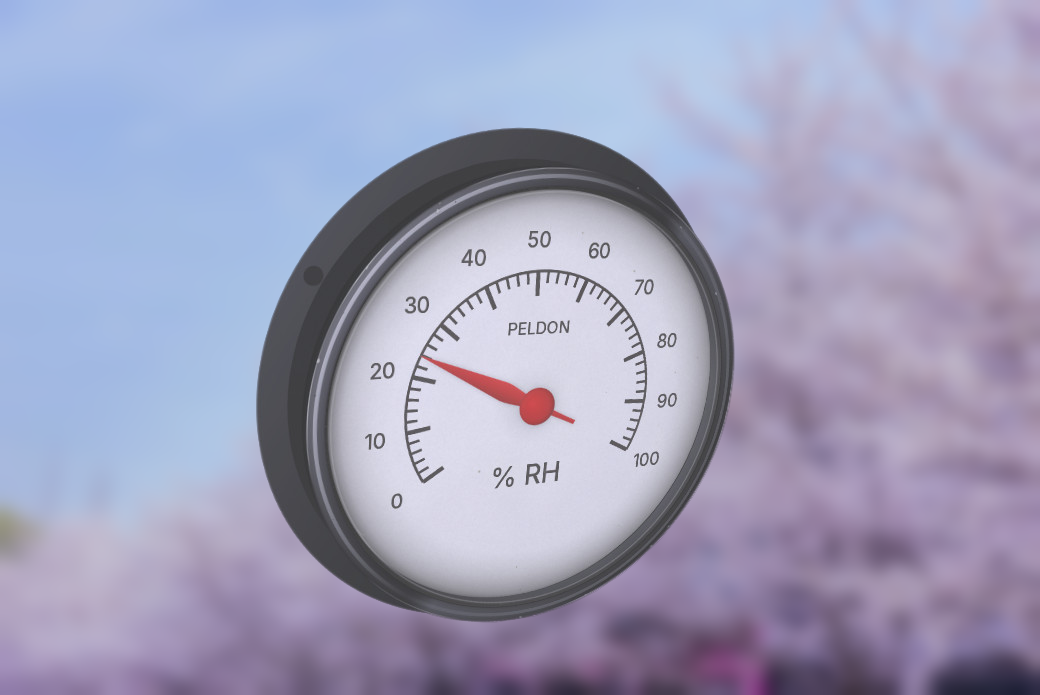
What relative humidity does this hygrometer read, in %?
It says 24 %
